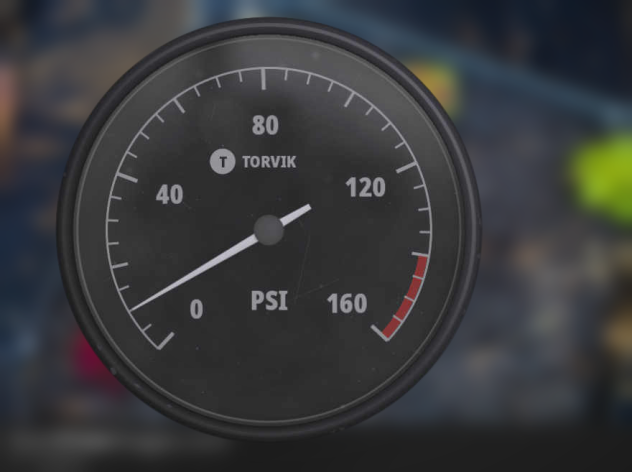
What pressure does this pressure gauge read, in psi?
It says 10 psi
